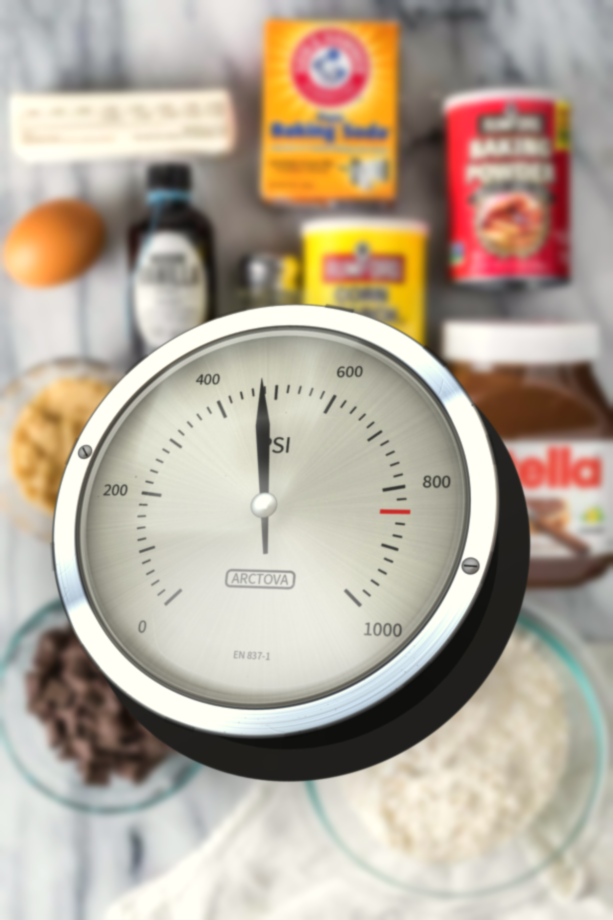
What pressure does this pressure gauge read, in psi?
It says 480 psi
